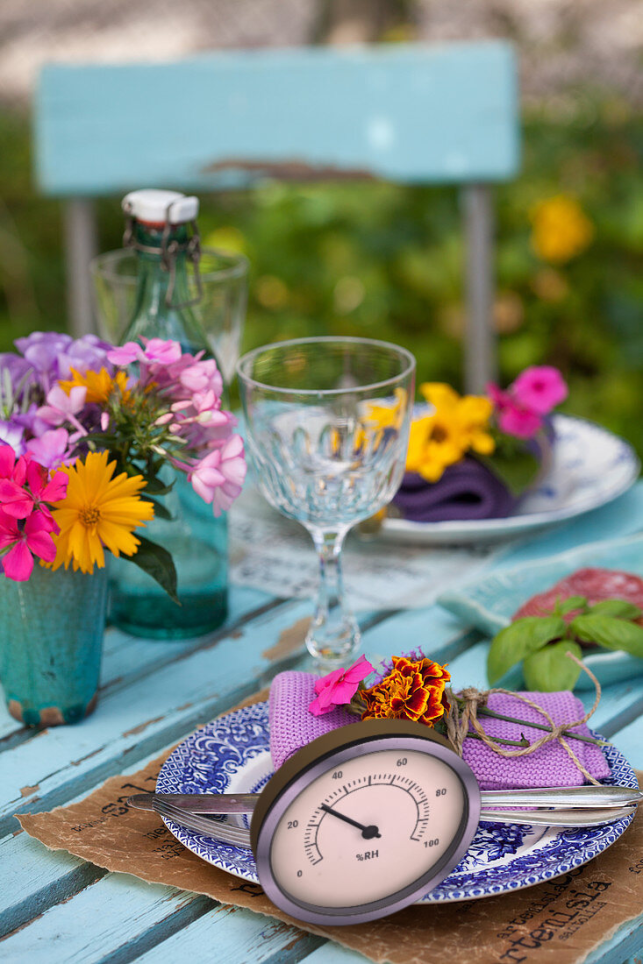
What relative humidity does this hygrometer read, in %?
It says 30 %
